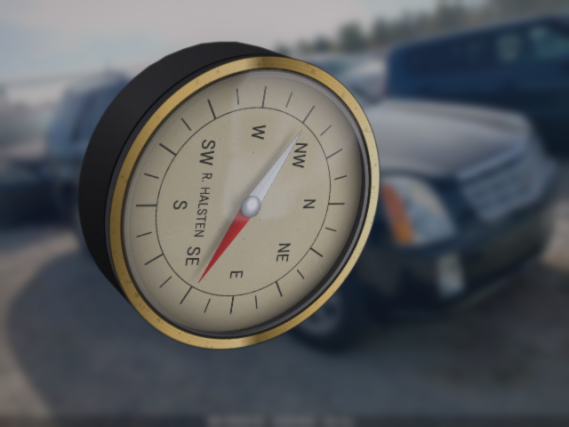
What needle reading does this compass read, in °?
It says 120 °
